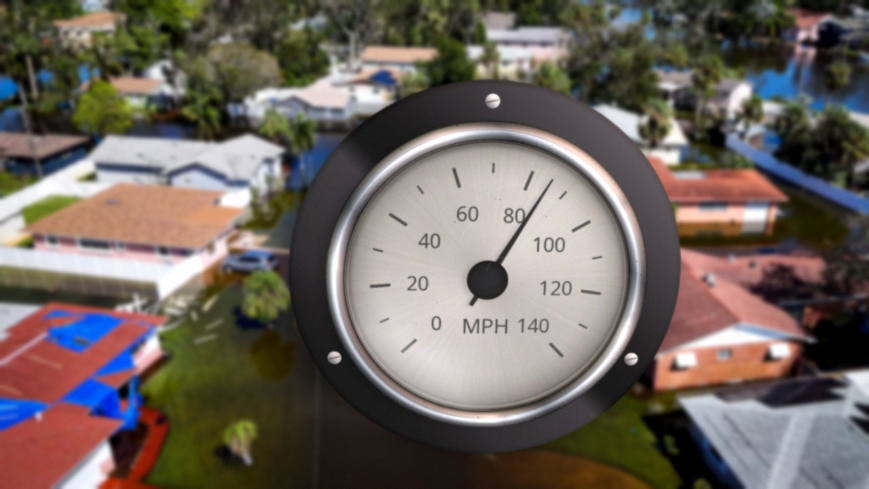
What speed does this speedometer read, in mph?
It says 85 mph
